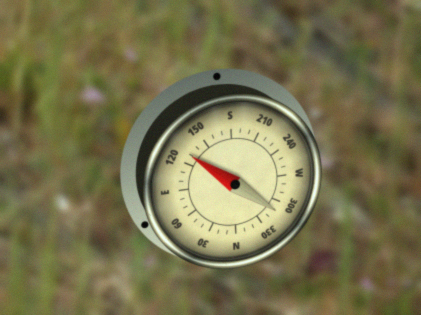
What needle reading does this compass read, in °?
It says 130 °
